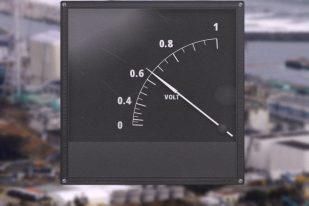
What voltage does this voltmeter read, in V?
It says 0.65 V
